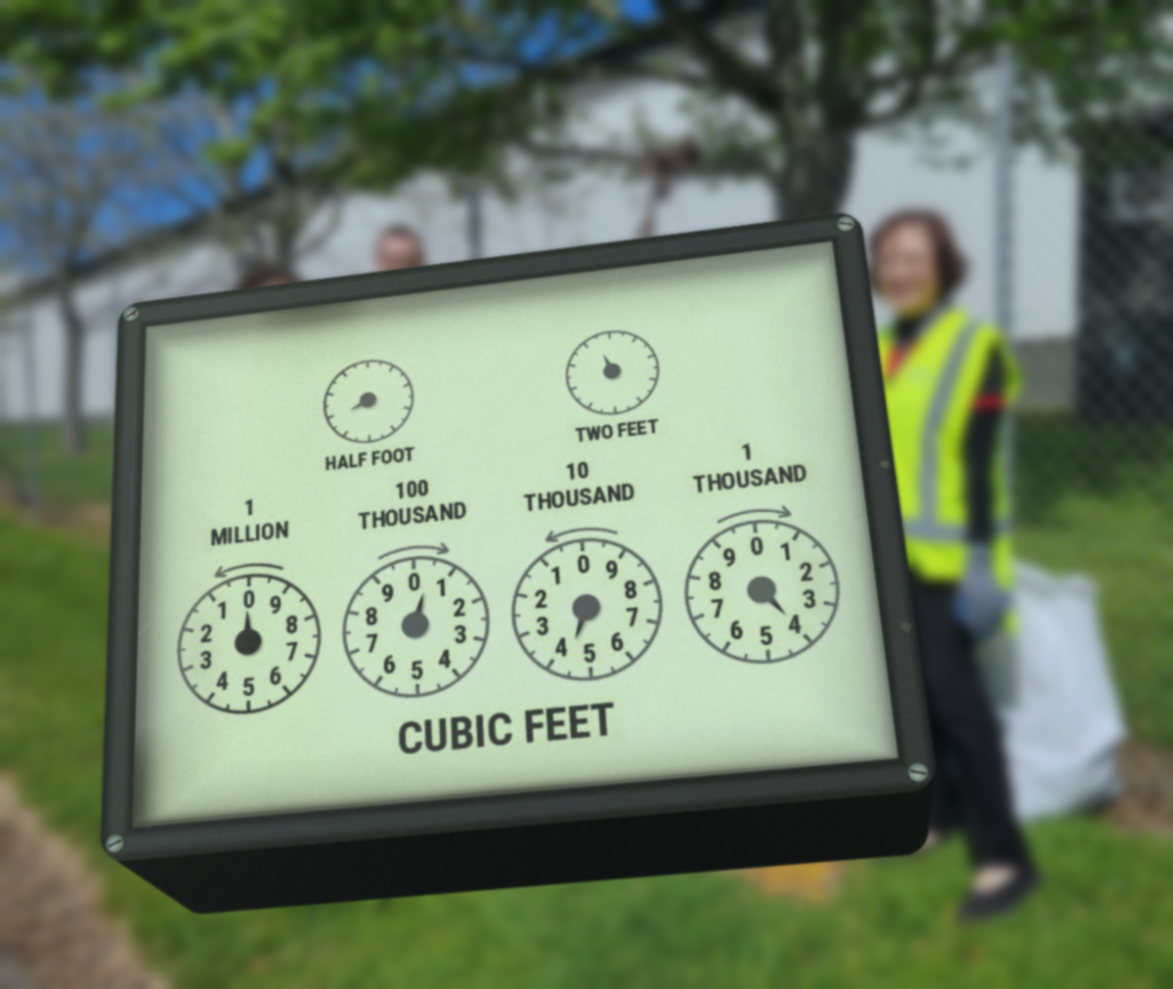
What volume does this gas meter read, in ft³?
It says 4400 ft³
